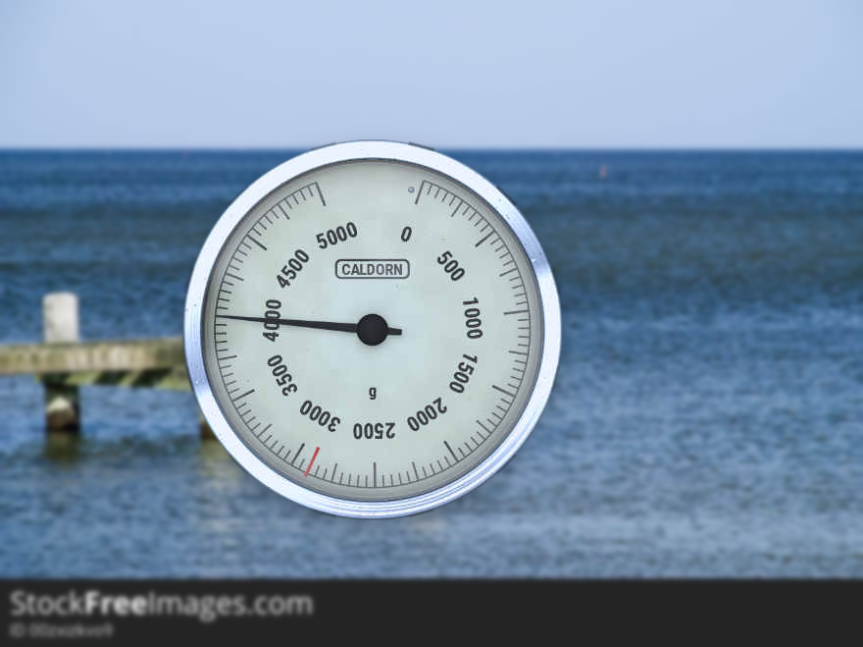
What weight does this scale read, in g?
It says 4000 g
